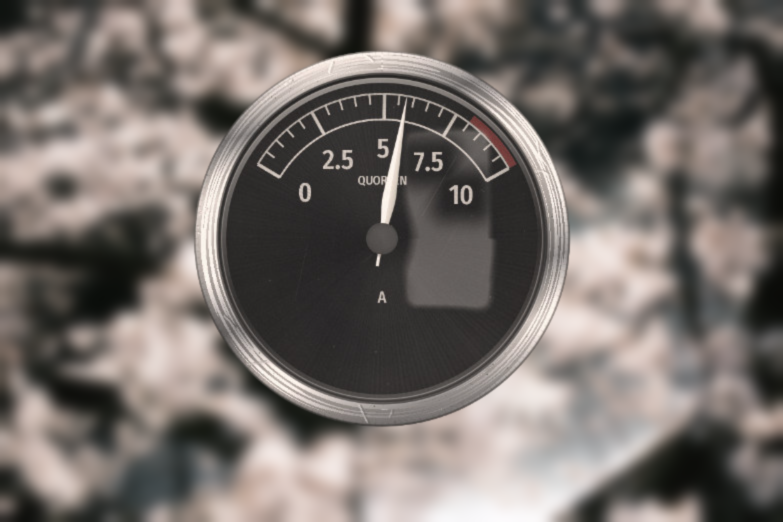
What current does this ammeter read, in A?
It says 5.75 A
